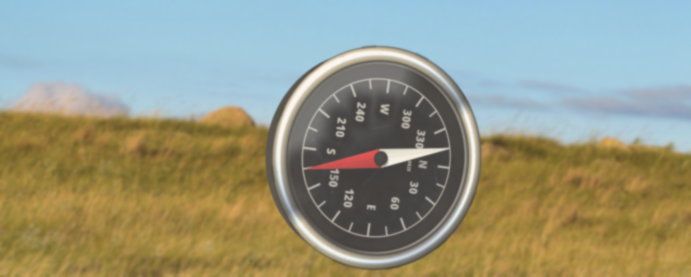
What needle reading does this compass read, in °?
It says 165 °
